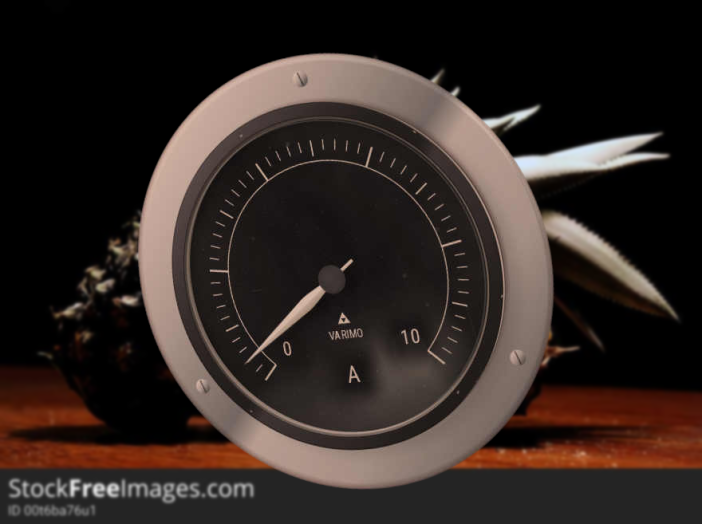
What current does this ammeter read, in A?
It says 0.4 A
